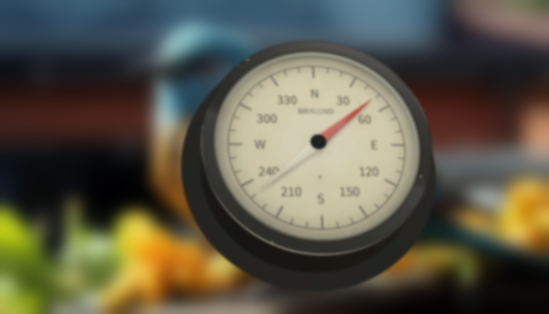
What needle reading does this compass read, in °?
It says 50 °
